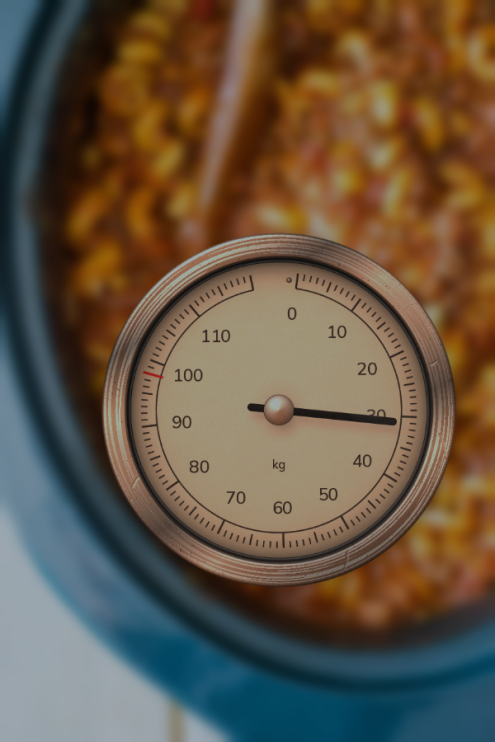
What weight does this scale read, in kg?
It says 31 kg
